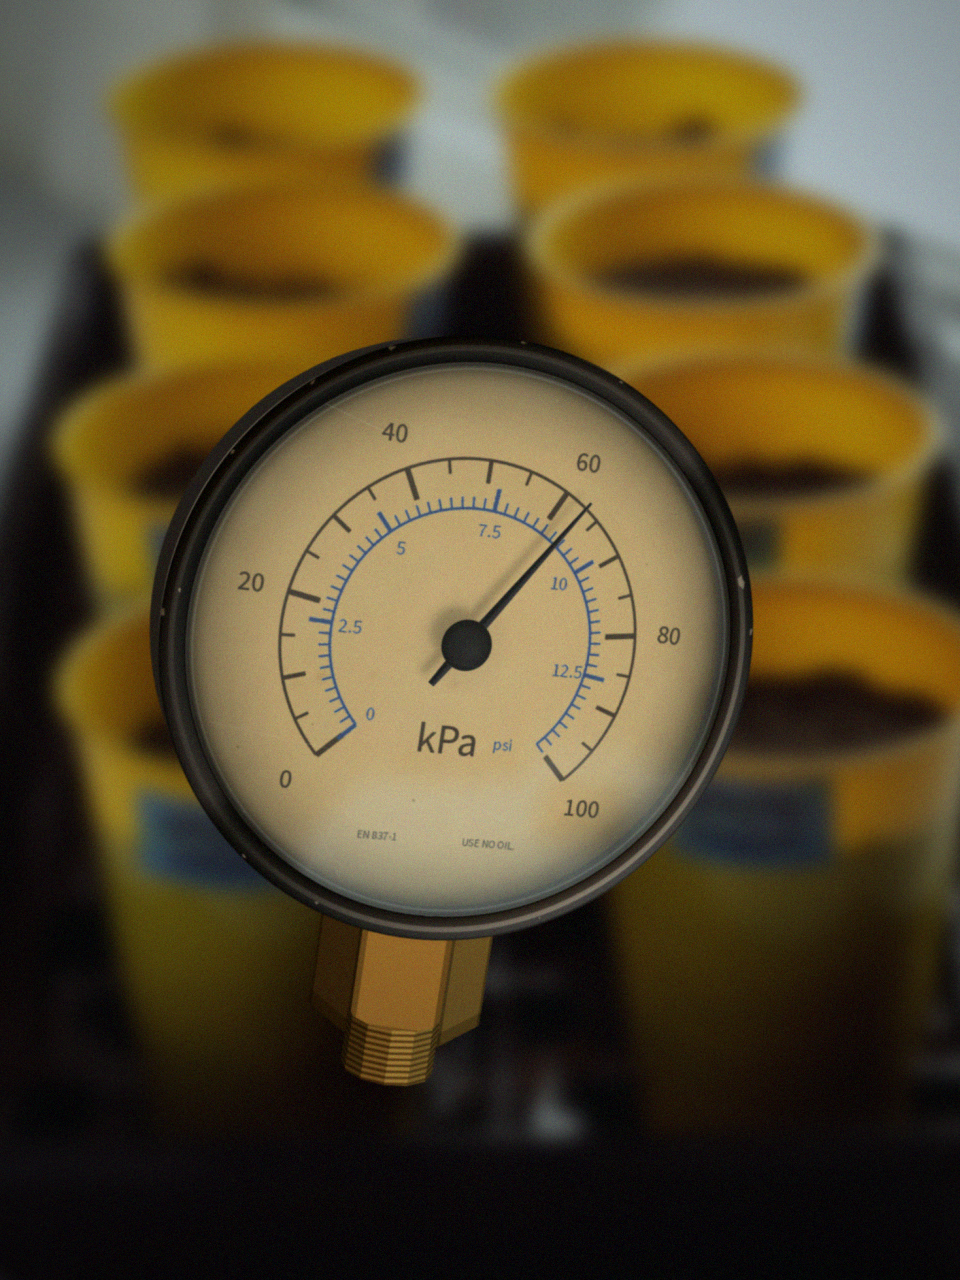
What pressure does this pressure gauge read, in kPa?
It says 62.5 kPa
